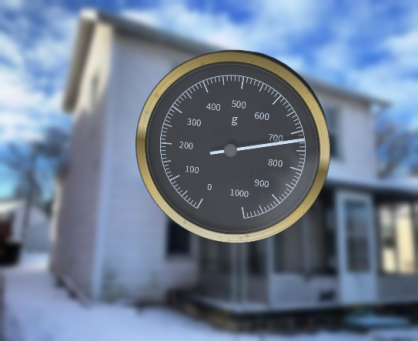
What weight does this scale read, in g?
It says 720 g
